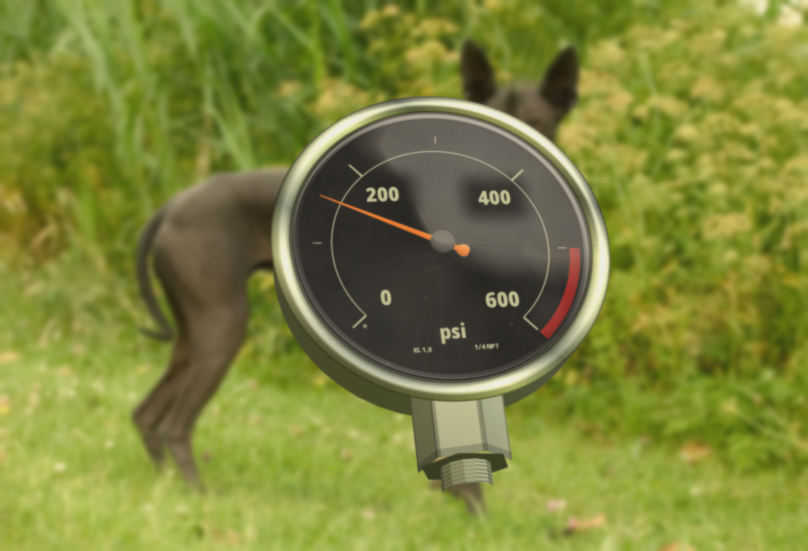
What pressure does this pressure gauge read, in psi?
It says 150 psi
